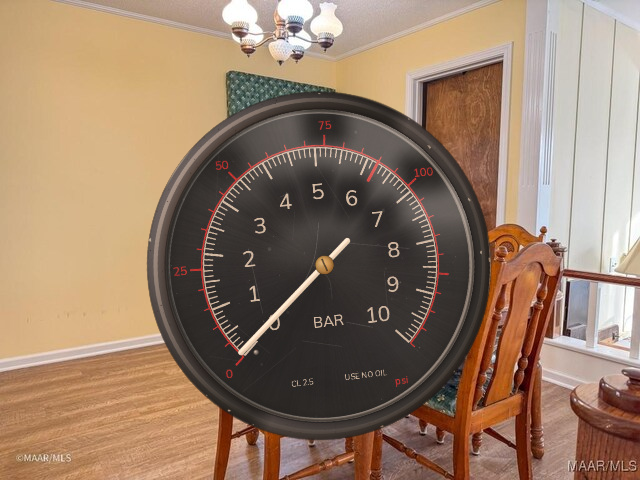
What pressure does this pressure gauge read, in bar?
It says 0.1 bar
